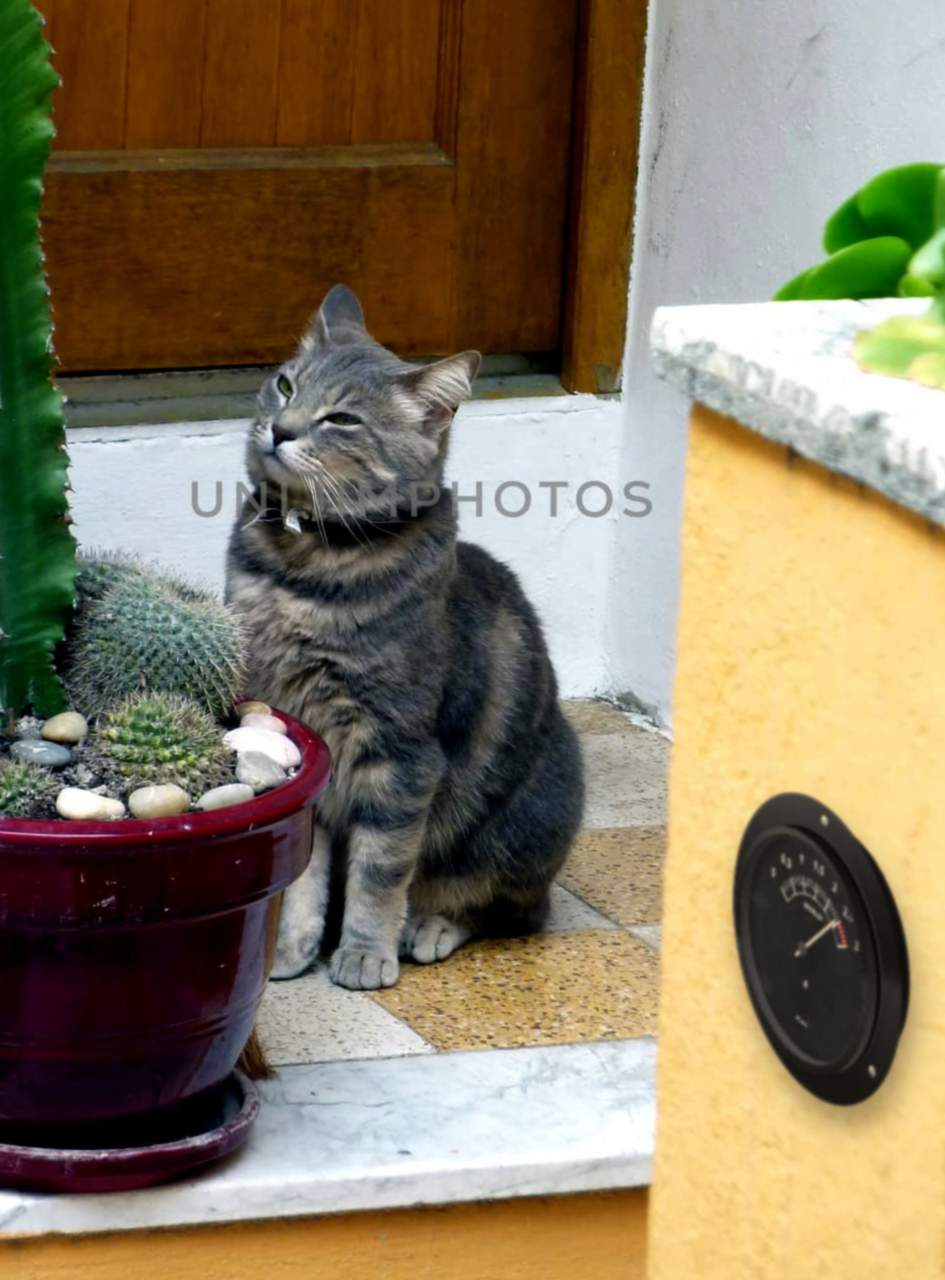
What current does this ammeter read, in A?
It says 2.5 A
